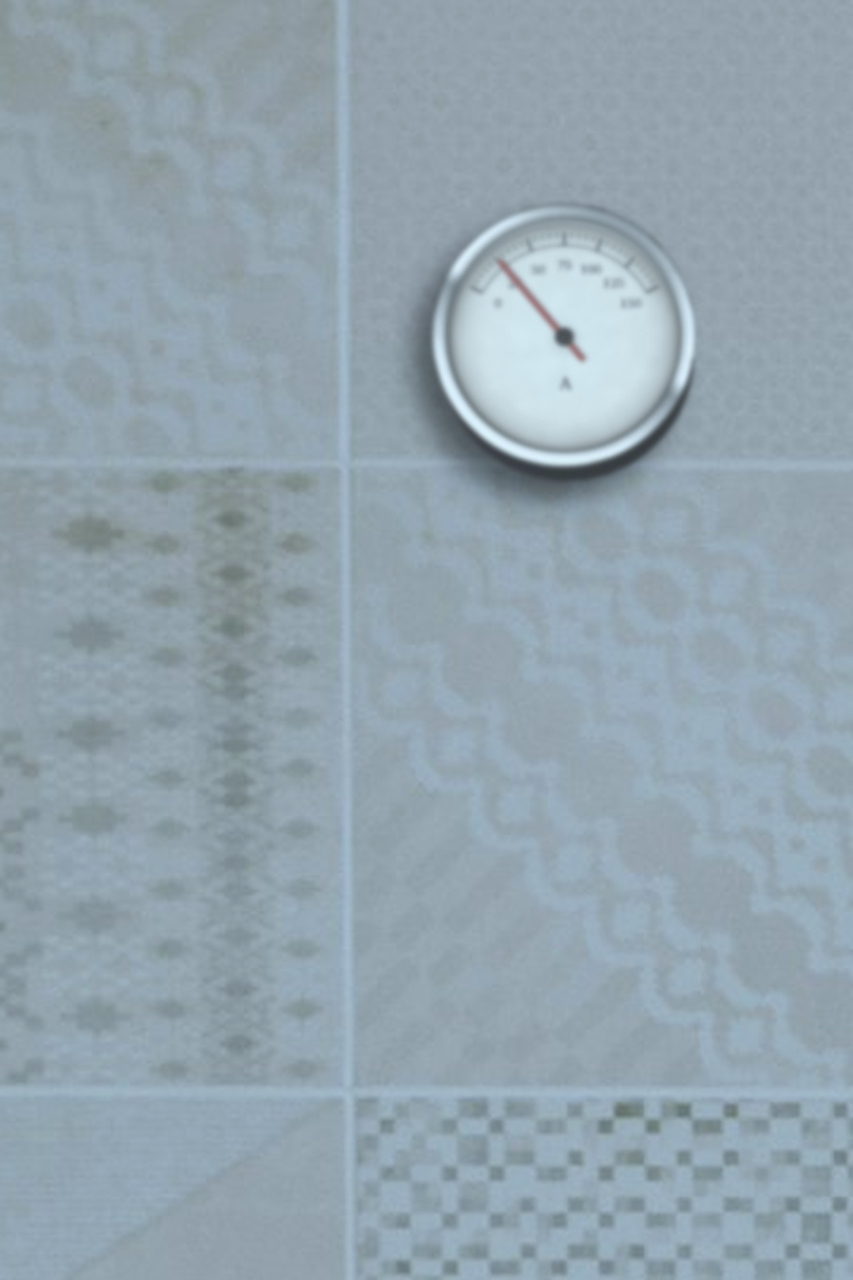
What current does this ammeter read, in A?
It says 25 A
